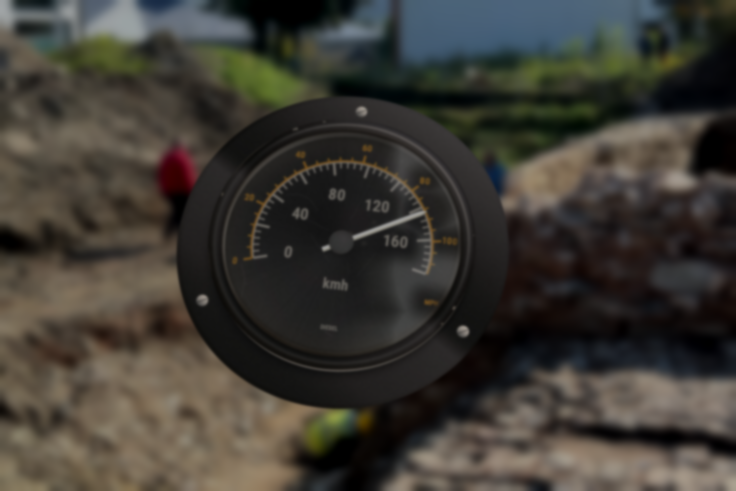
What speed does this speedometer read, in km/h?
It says 144 km/h
